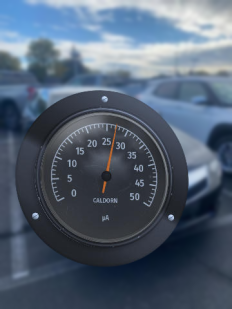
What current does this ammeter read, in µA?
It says 27 µA
